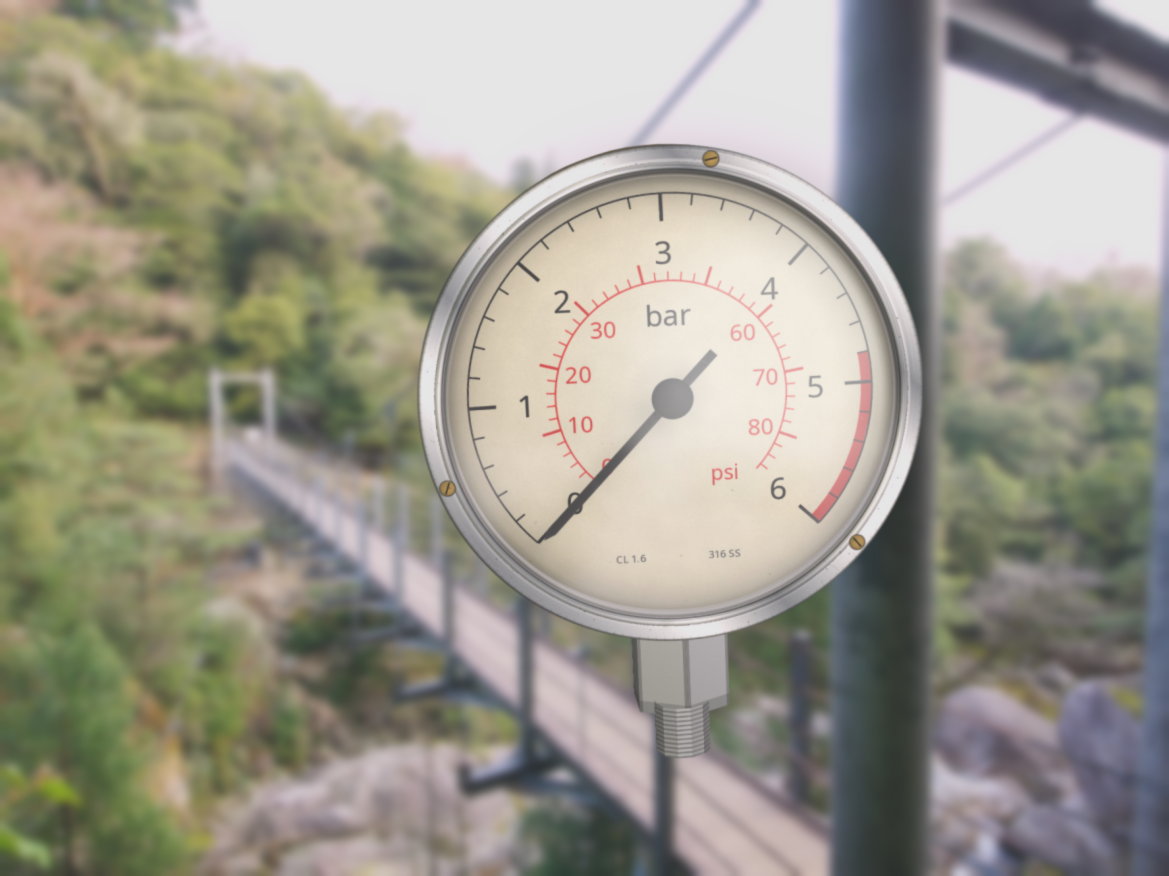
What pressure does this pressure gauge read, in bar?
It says 0 bar
